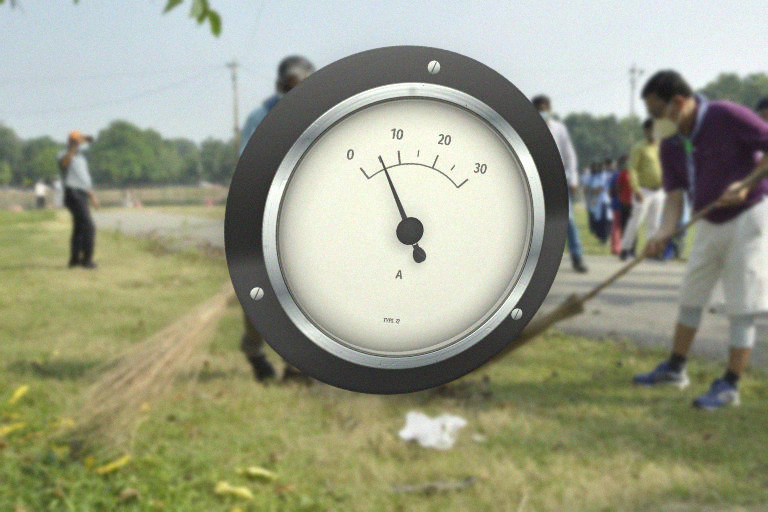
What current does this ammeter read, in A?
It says 5 A
